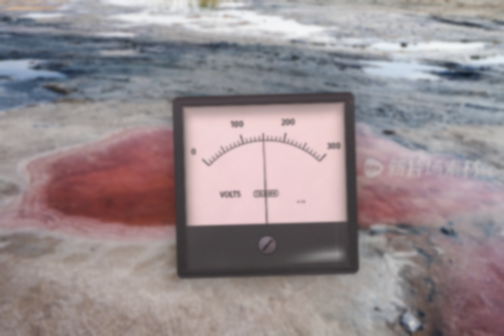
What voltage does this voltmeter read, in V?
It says 150 V
